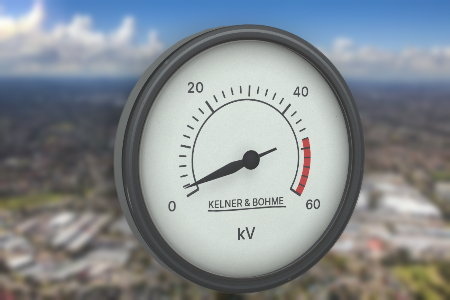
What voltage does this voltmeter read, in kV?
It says 2 kV
